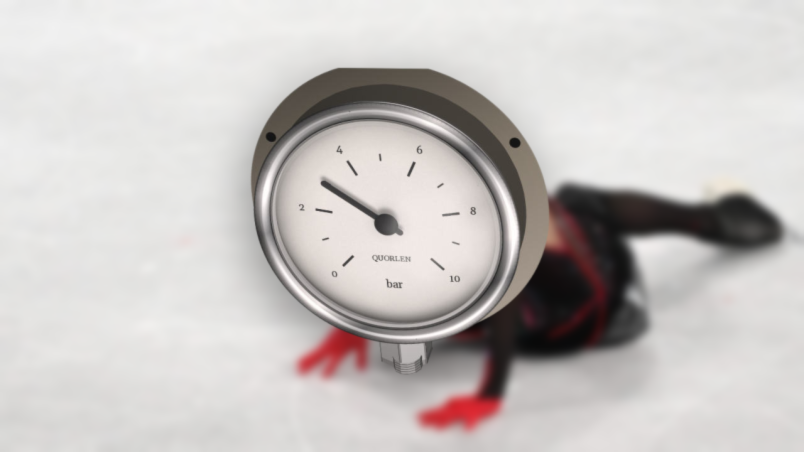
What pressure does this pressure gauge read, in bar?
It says 3 bar
